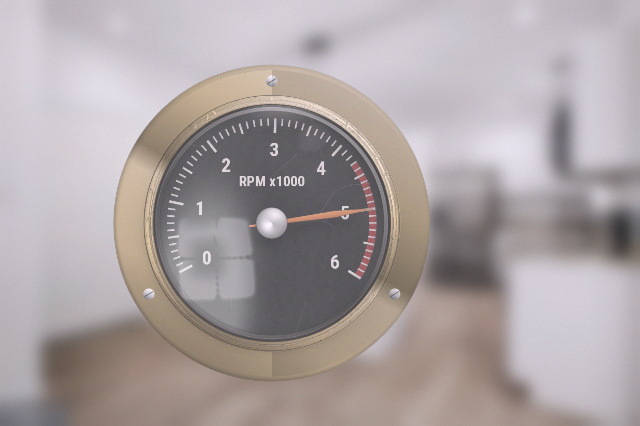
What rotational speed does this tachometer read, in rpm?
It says 5000 rpm
